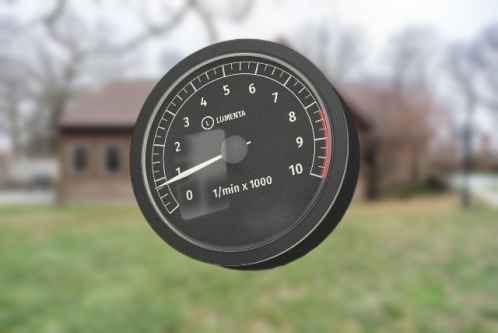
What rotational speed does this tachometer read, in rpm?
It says 750 rpm
